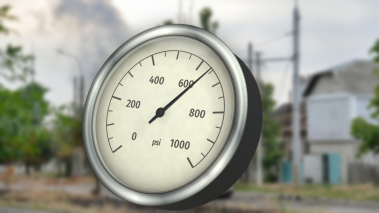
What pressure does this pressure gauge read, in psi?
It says 650 psi
